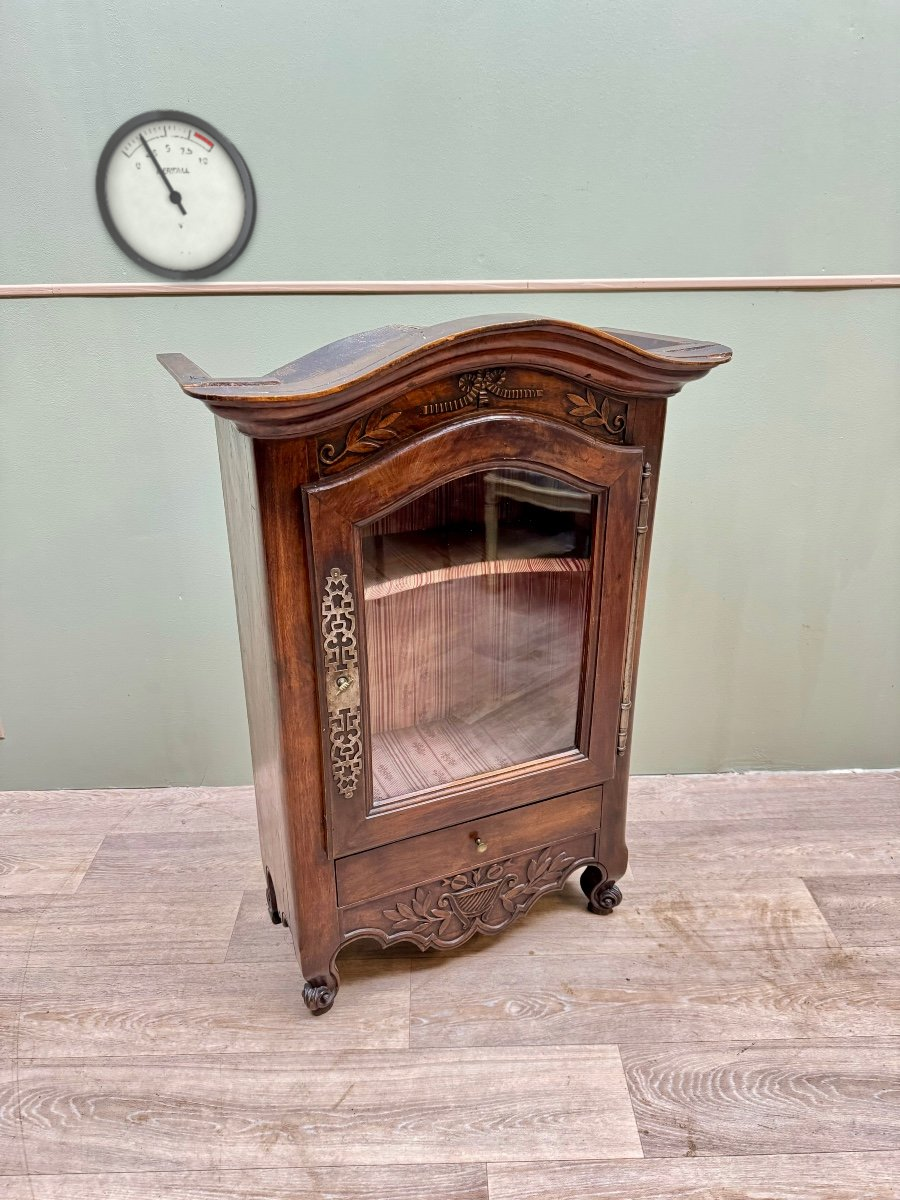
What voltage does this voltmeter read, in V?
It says 2.5 V
